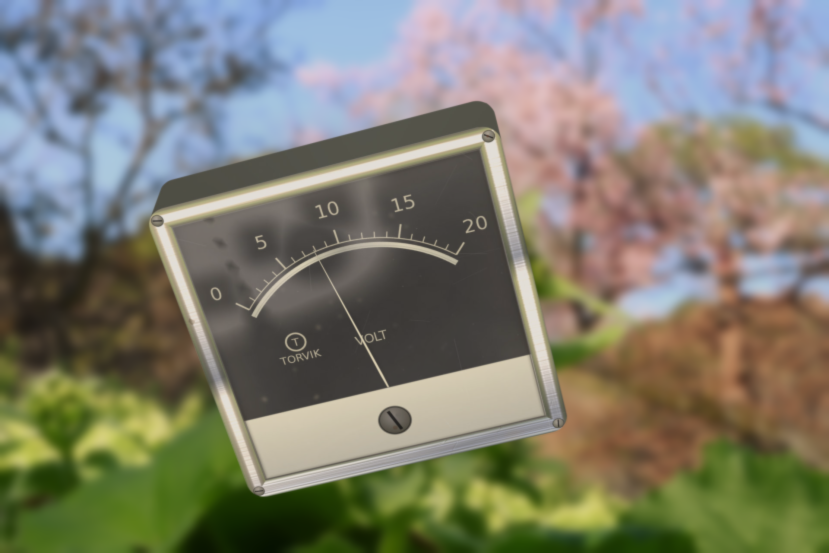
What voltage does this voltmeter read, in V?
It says 8 V
